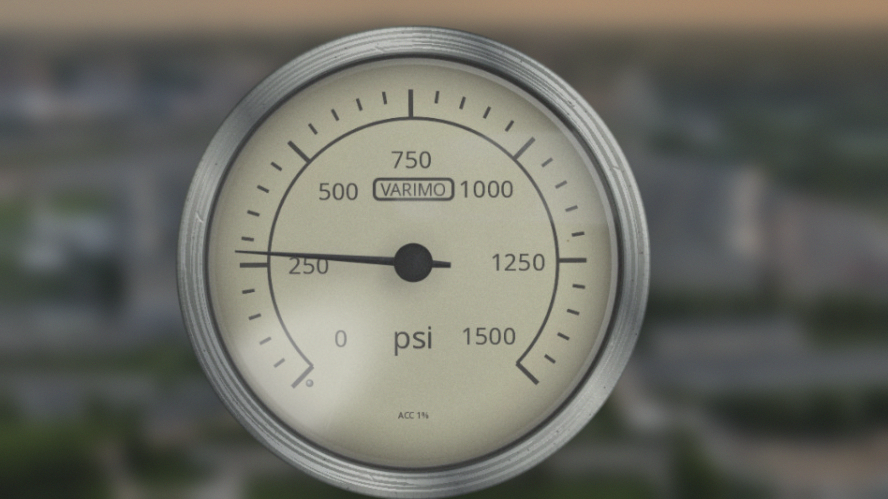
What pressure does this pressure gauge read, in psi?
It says 275 psi
